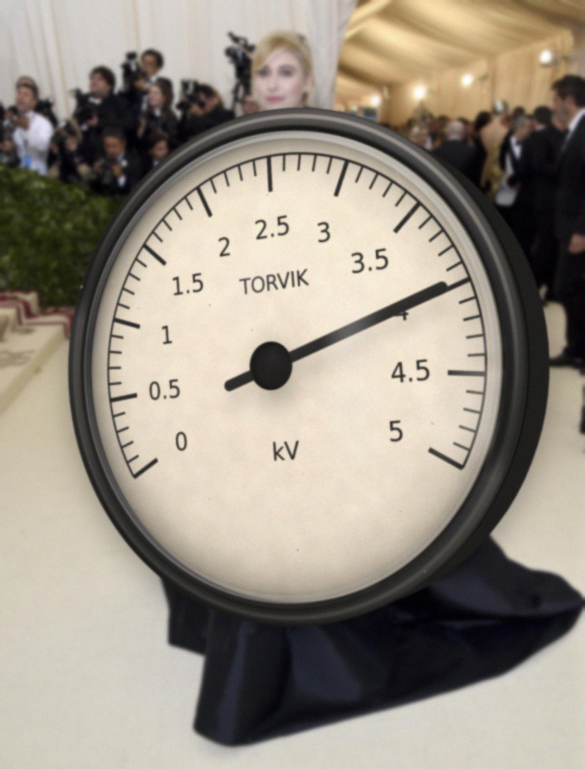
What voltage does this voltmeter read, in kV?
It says 4 kV
